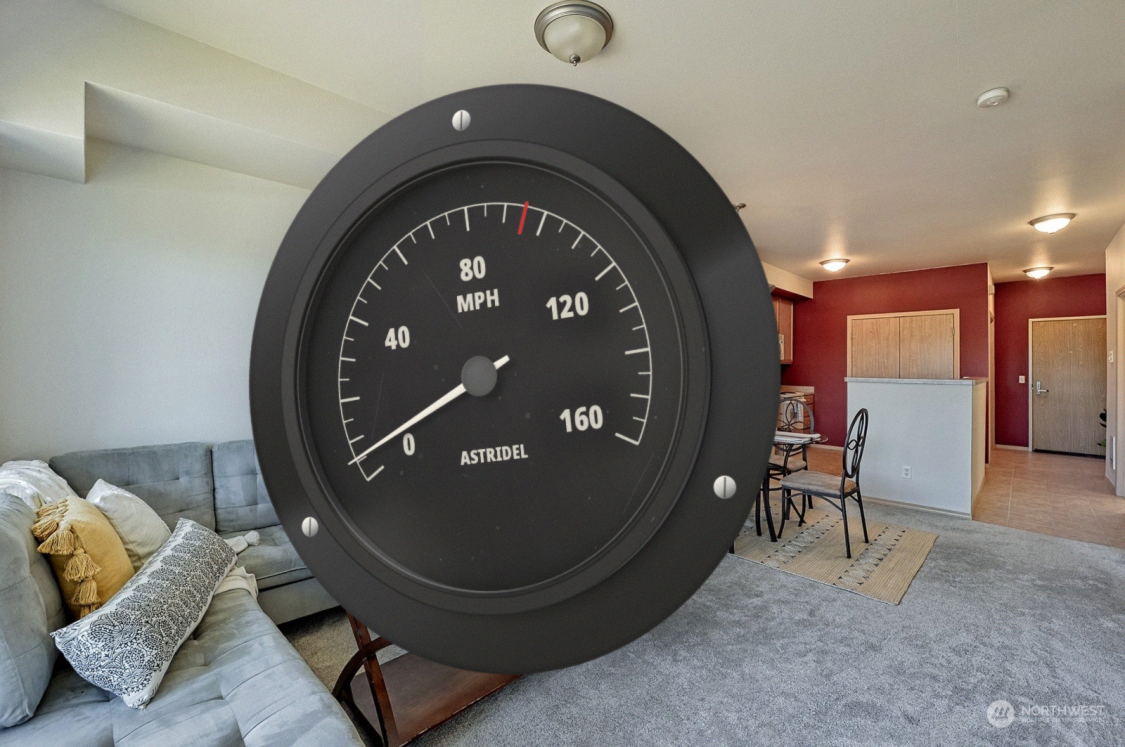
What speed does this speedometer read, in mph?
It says 5 mph
